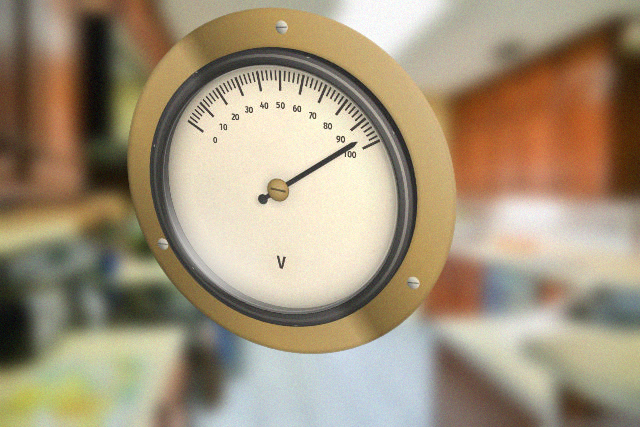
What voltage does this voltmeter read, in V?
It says 96 V
